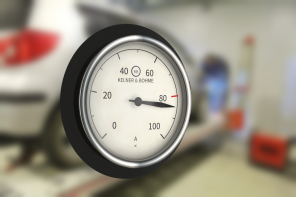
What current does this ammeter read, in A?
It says 85 A
